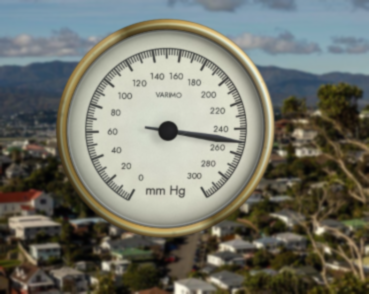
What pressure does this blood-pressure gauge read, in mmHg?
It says 250 mmHg
